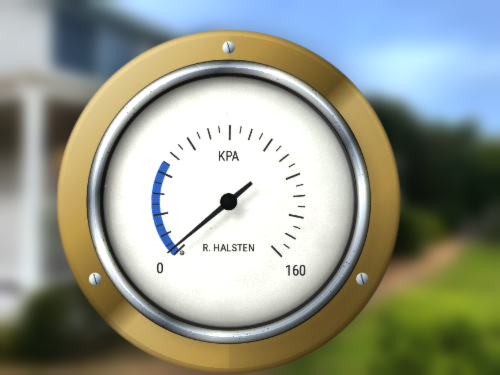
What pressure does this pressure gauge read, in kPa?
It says 2.5 kPa
